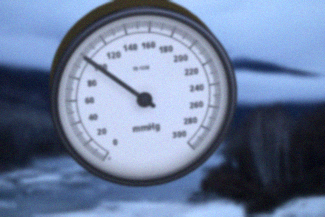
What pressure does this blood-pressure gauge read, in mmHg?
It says 100 mmHg
